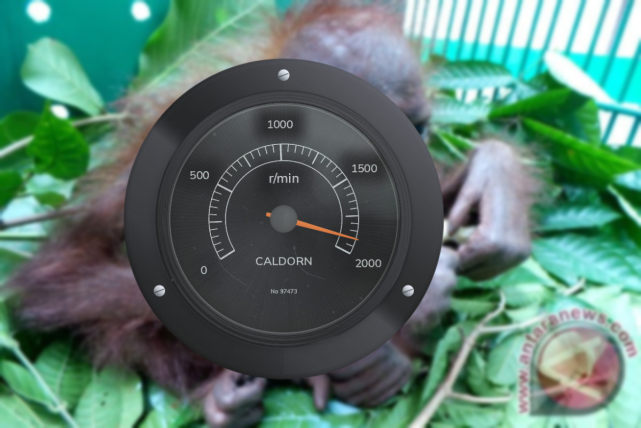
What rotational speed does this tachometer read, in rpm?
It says 1900 rpm
